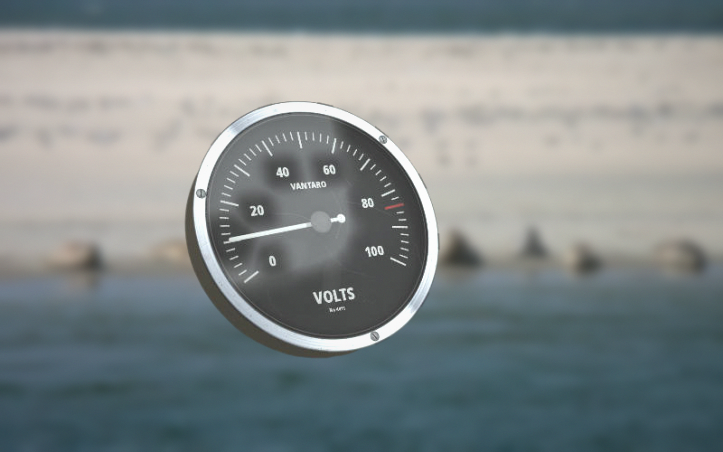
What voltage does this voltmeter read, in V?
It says 10 V
